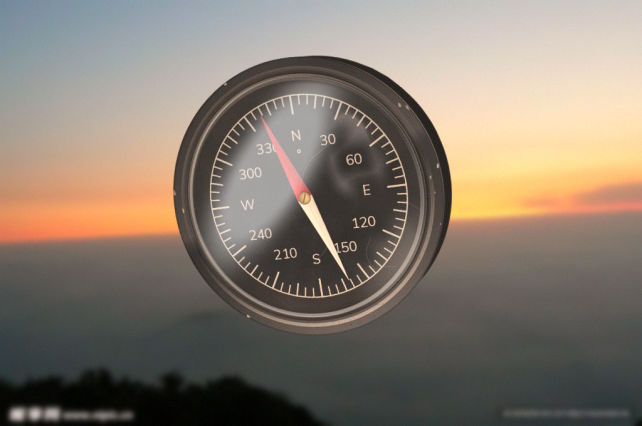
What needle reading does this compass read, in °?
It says 340 °
